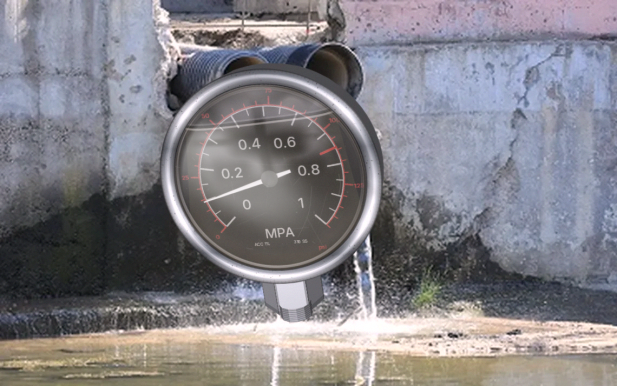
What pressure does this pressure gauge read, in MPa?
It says 0.1 MPa
